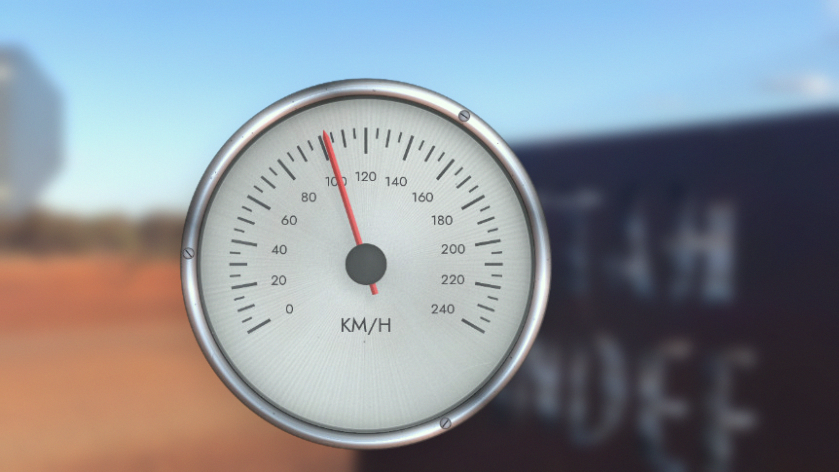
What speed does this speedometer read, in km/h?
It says 102.5 km/h
